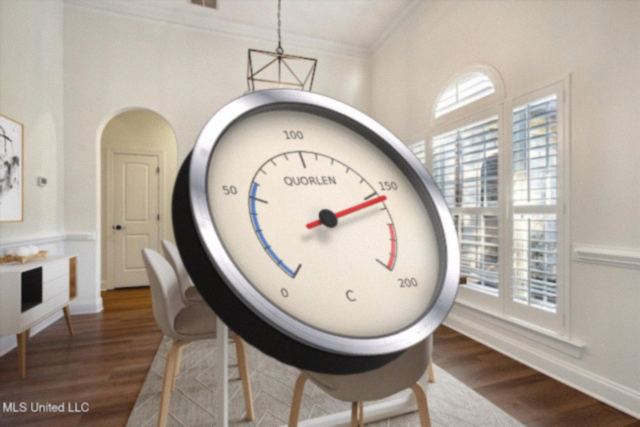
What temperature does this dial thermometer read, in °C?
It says 155 °C
